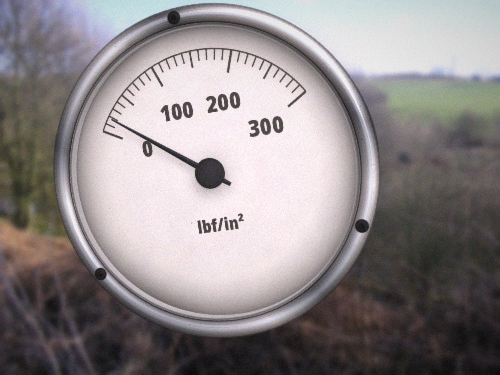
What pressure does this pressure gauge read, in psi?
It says 20 psi
